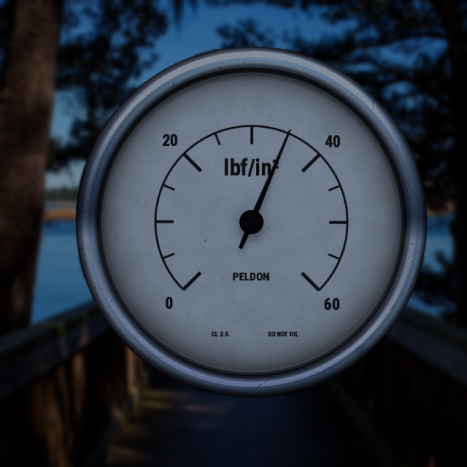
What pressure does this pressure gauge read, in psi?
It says 35 psi
